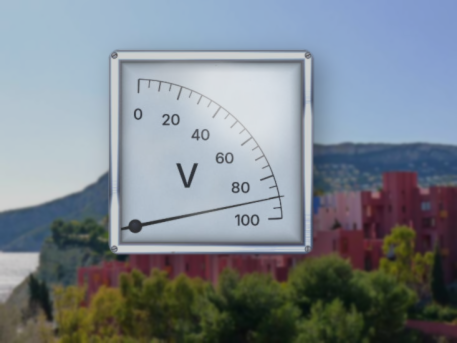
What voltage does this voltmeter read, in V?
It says 90 V
